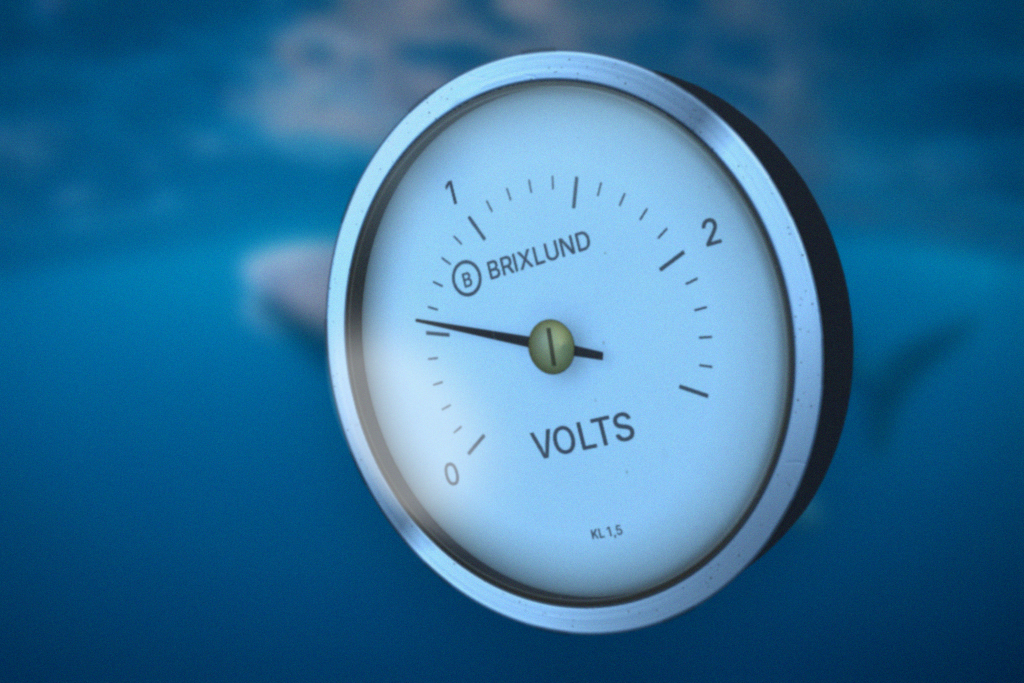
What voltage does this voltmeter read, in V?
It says 0.55 V
